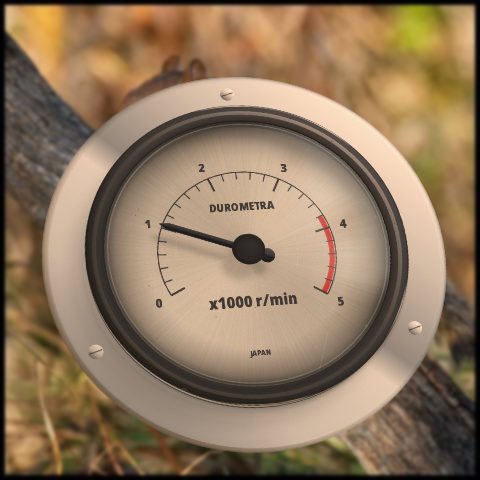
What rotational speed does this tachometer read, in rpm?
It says 1000 rpm
